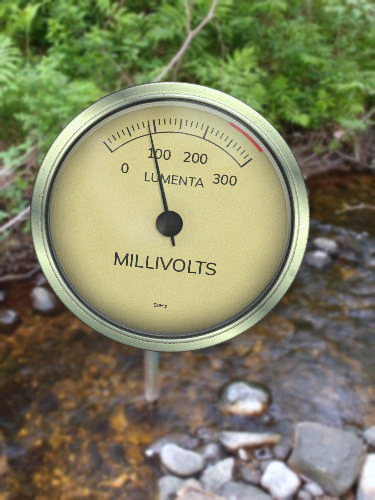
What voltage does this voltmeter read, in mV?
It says 90 mV
